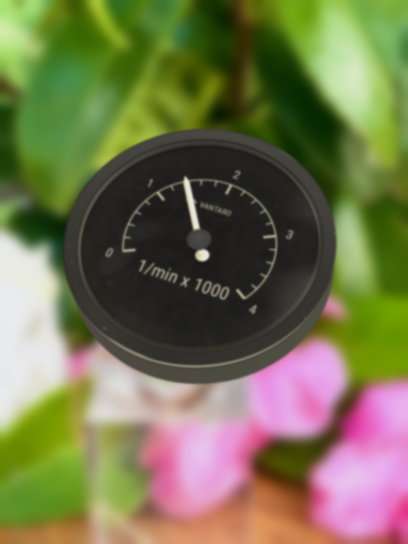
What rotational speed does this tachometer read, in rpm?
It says 1400 rpm
